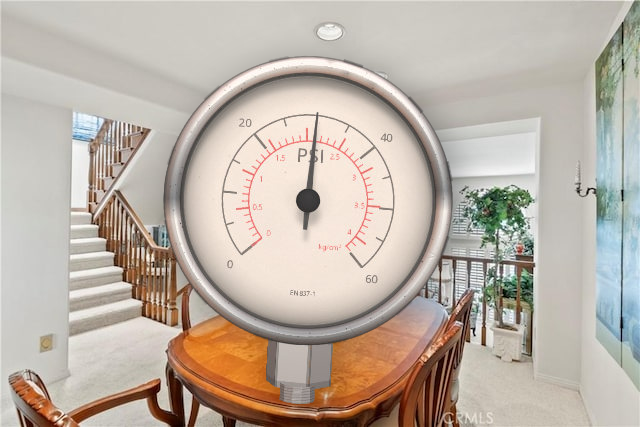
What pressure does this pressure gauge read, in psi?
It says 30 psi
